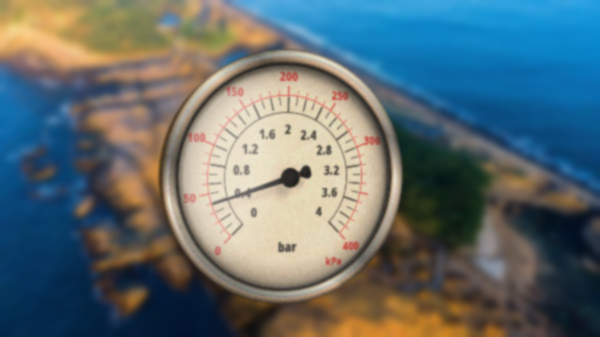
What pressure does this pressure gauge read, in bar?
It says 0.4 bar
